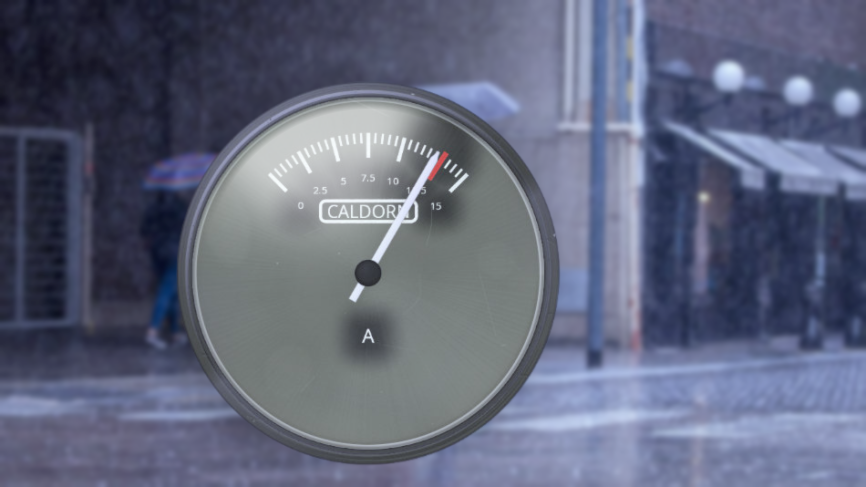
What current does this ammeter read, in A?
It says 12.5 A
